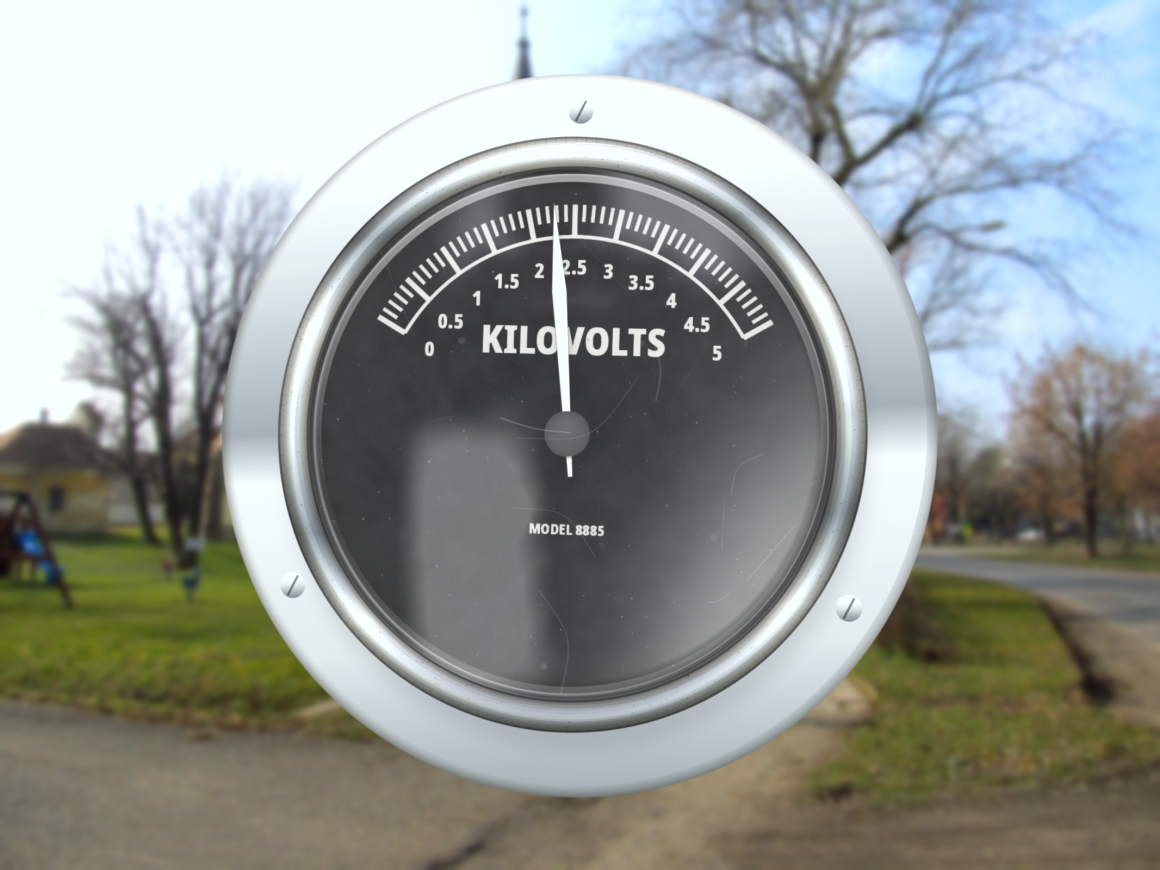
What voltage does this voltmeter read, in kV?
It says 2.3 kV
